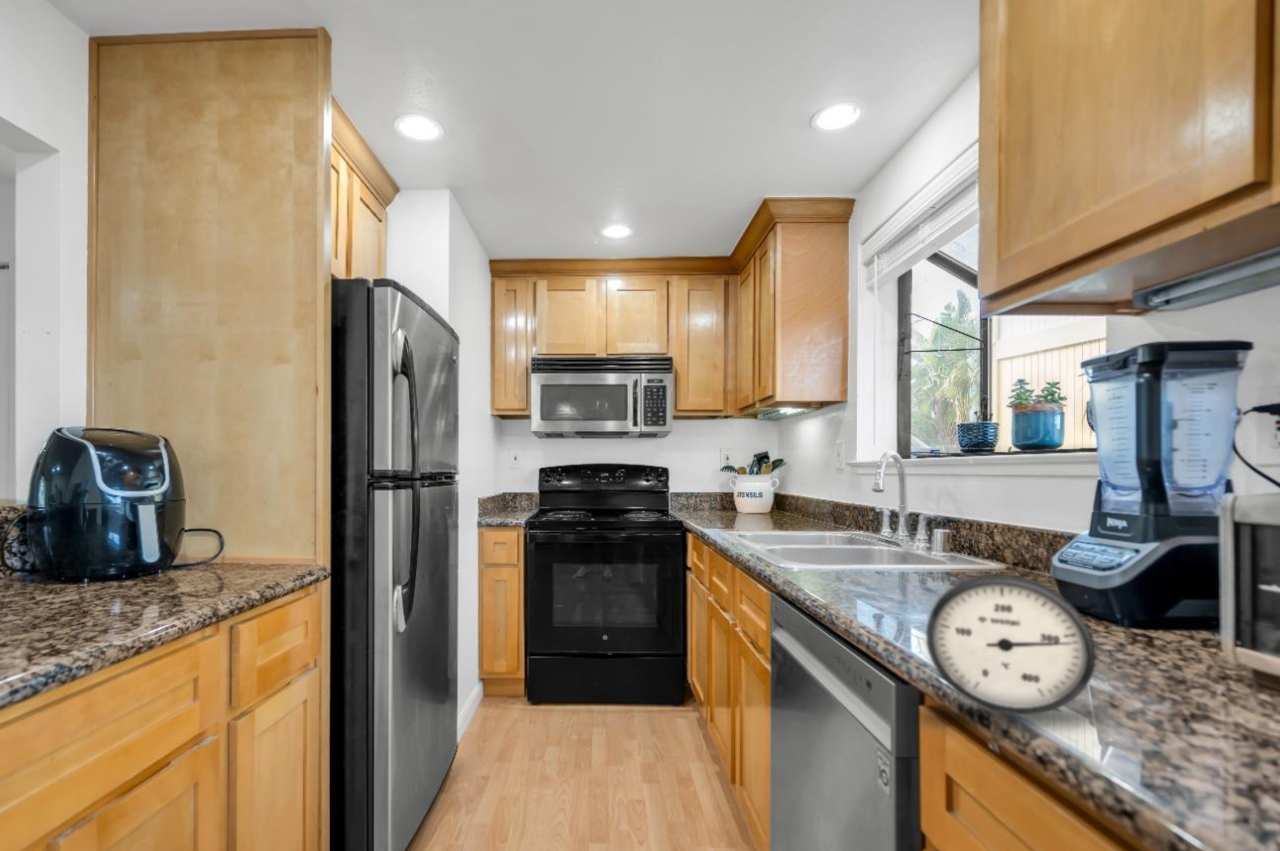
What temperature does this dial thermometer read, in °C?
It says 310 °C
